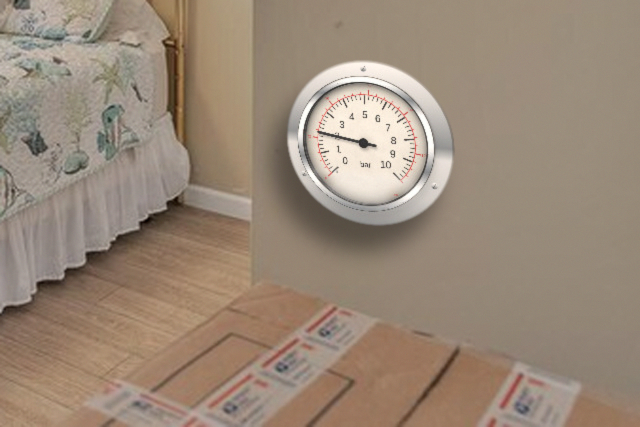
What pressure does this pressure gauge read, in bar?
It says 2 bar
